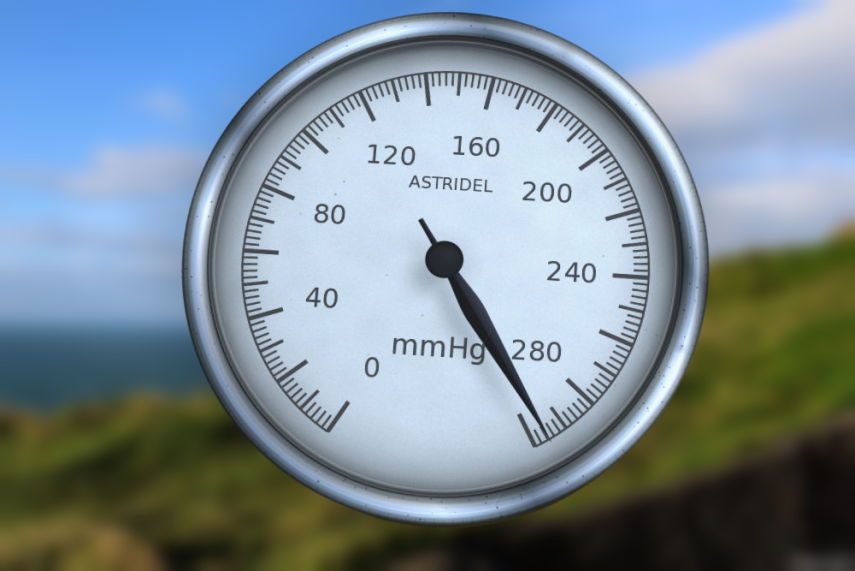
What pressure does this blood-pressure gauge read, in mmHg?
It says 296 mmHg
